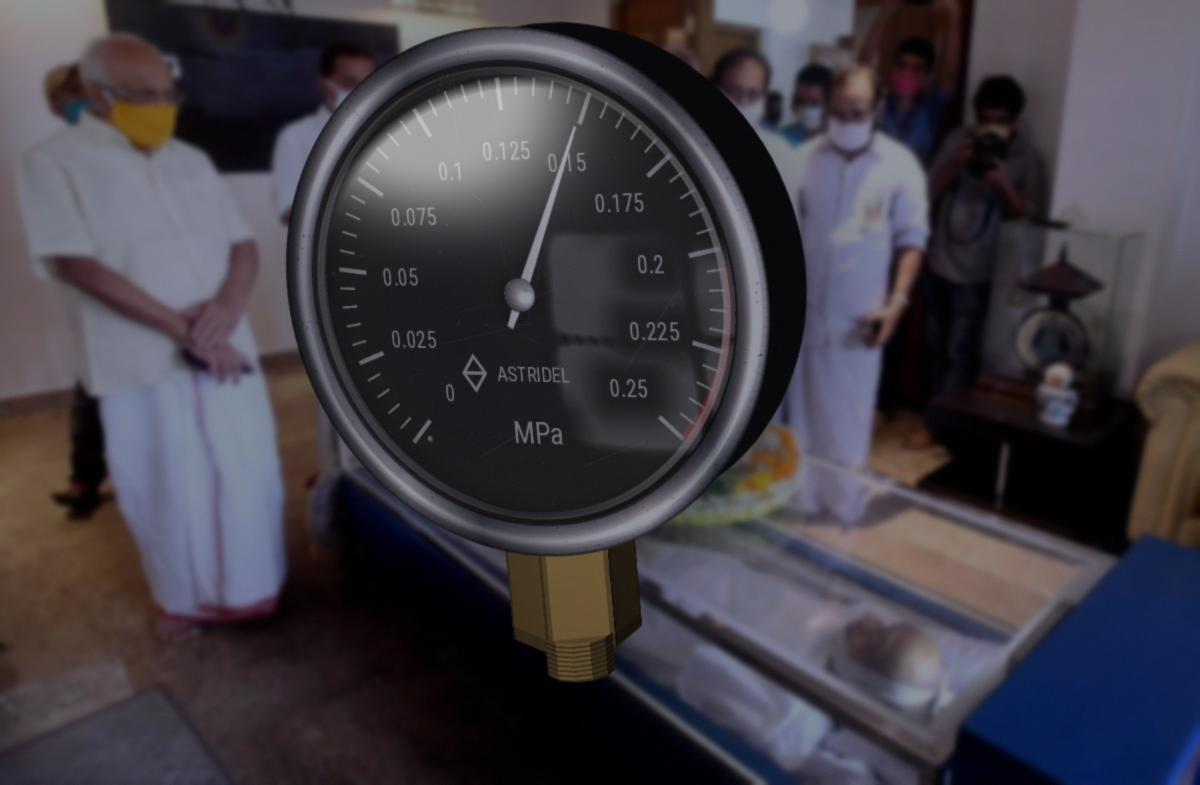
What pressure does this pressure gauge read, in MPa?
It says 0.15 MPa
